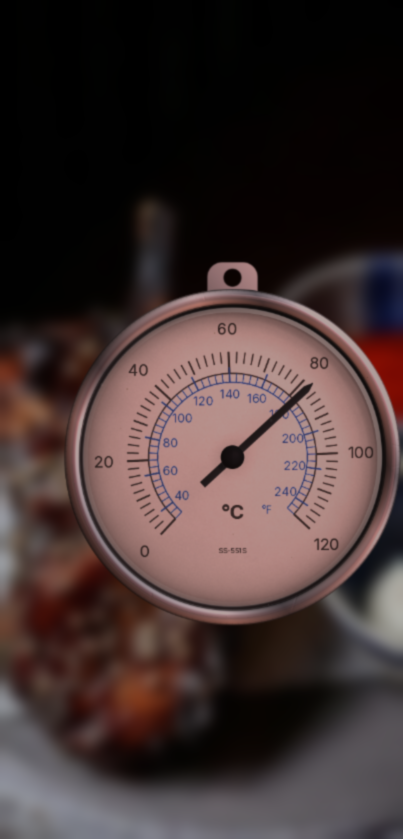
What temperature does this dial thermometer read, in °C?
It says 82 °C
